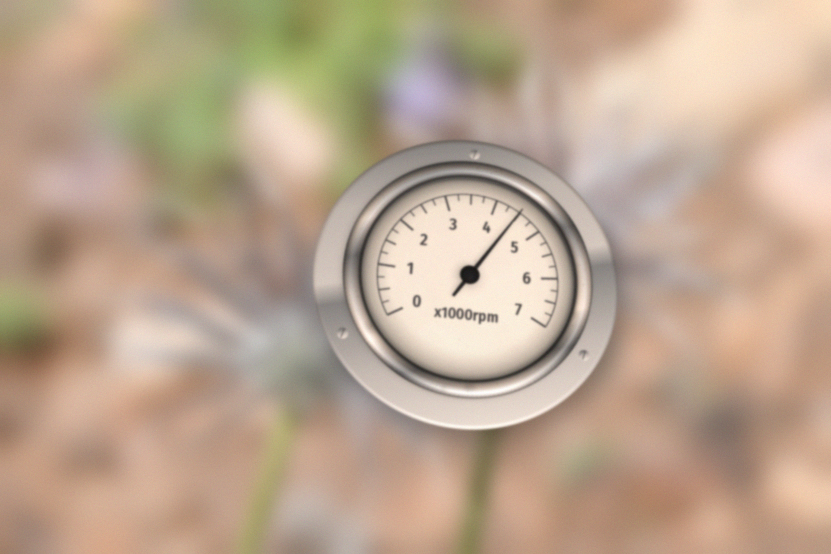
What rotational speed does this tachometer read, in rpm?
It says 4500 rpm
